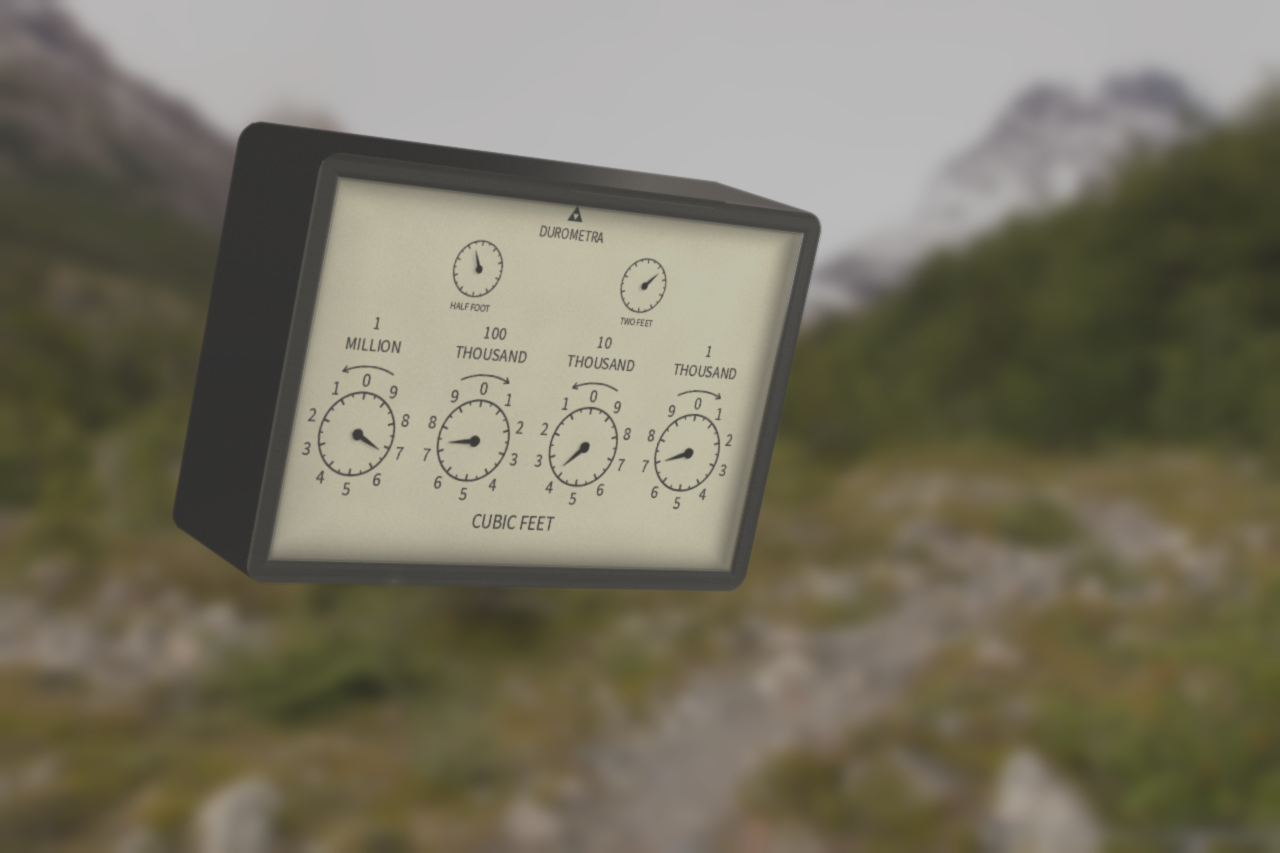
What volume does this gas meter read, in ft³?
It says 673700 ft³
